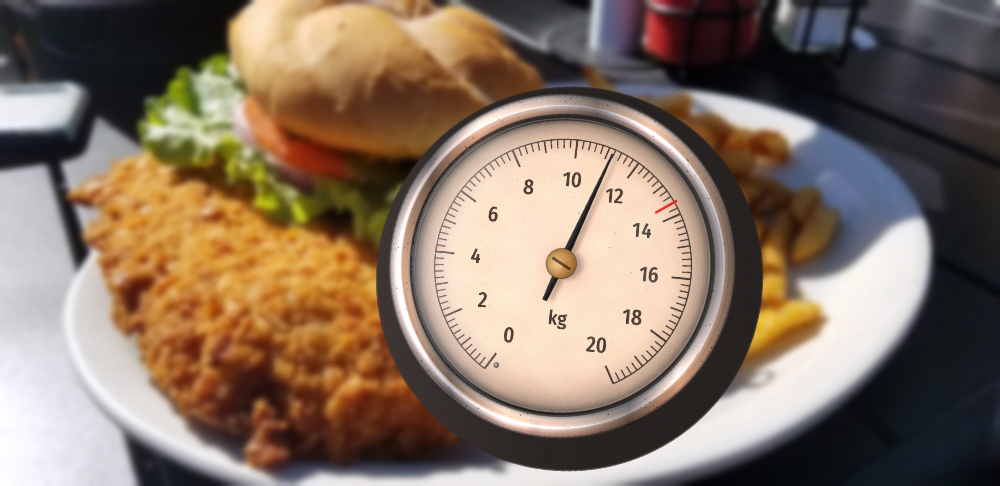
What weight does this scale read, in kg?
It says 11.2 kg
